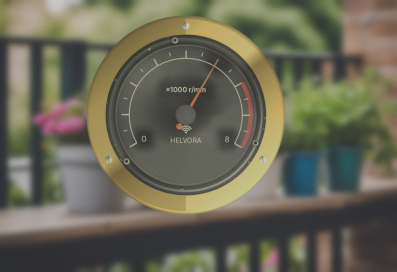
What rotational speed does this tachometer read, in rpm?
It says 5000 rpm
